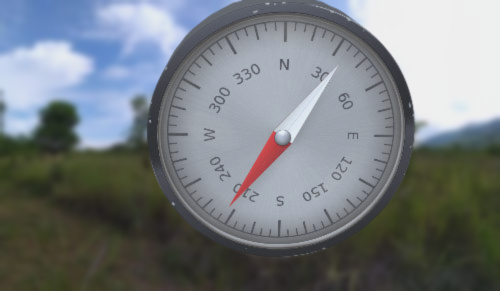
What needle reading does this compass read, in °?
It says 215 °
